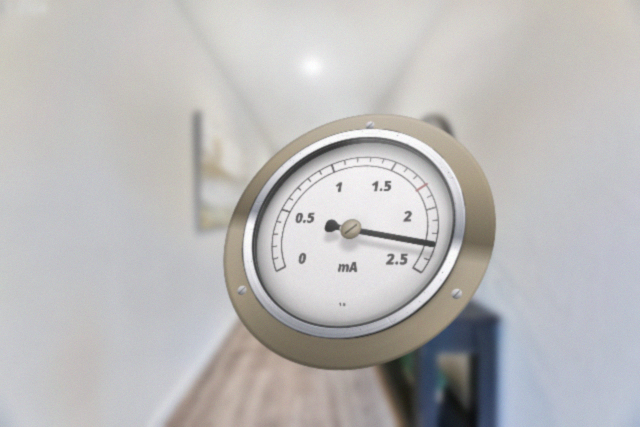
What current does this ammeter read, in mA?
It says 2.3 mA
